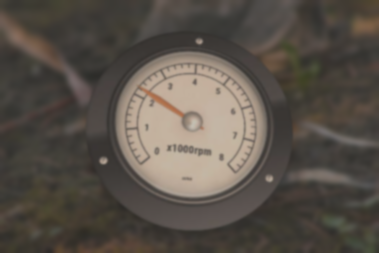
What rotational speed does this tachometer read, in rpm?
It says 2200 rpm
